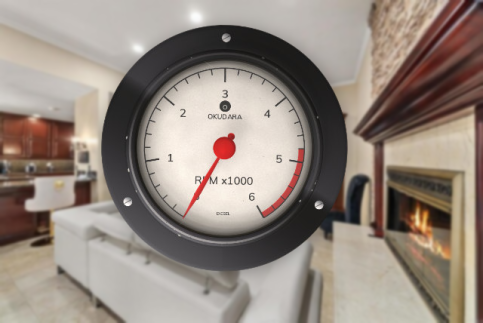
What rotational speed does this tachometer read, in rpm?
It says 0 rpm
